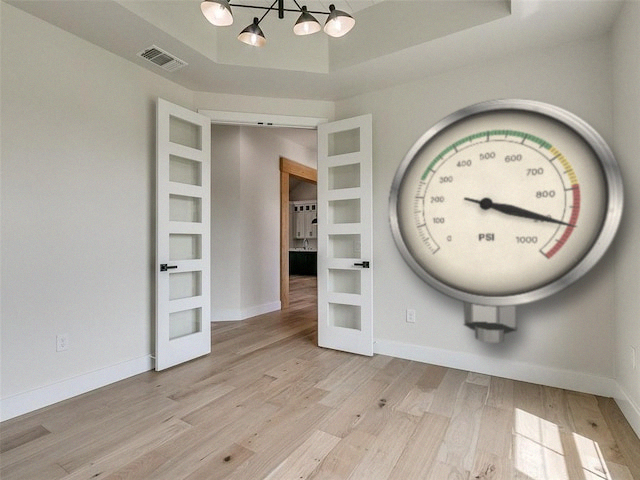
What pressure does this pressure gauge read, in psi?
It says 900 psi
